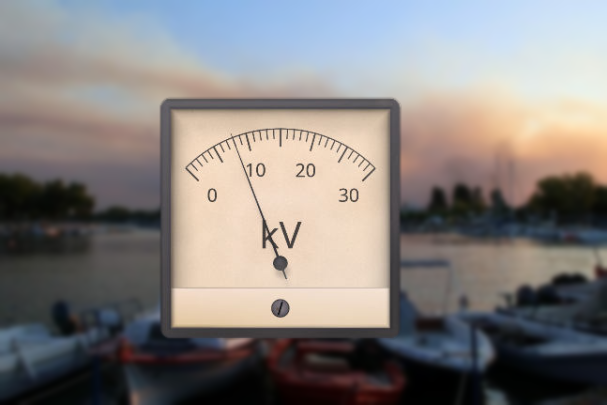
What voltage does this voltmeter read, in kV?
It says 8 kV
